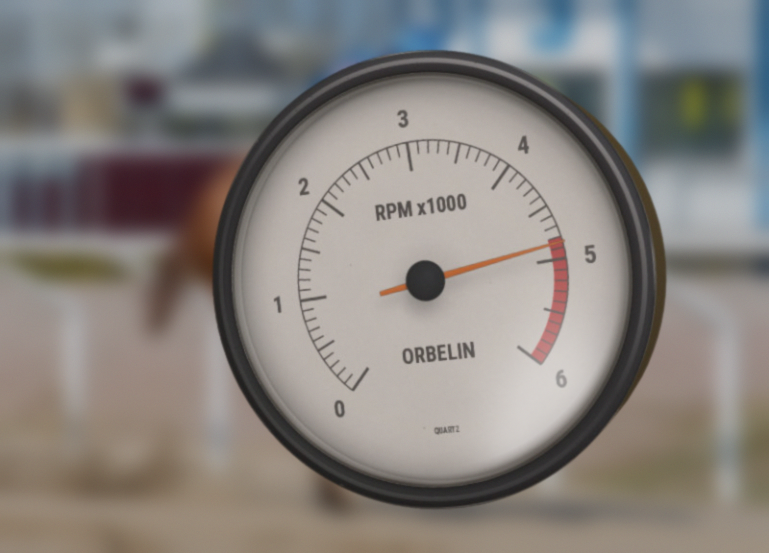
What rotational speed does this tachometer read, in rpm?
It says 4850 rpm
